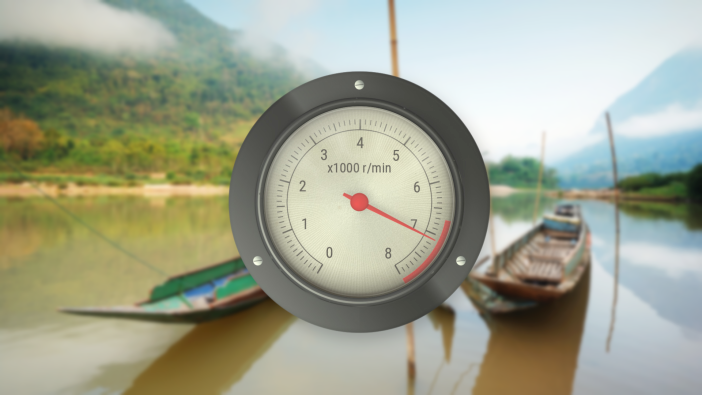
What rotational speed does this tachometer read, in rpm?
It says 7100 rpm
